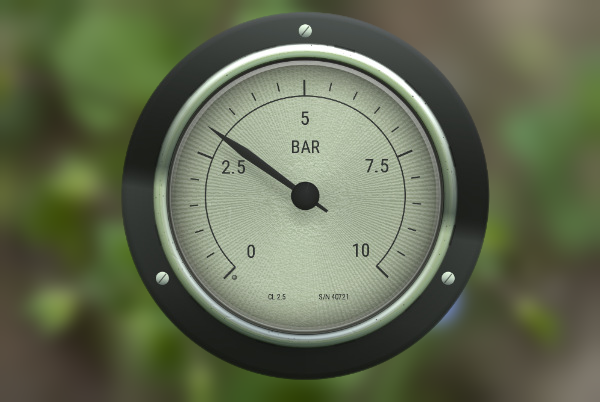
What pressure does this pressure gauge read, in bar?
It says 3 bar
